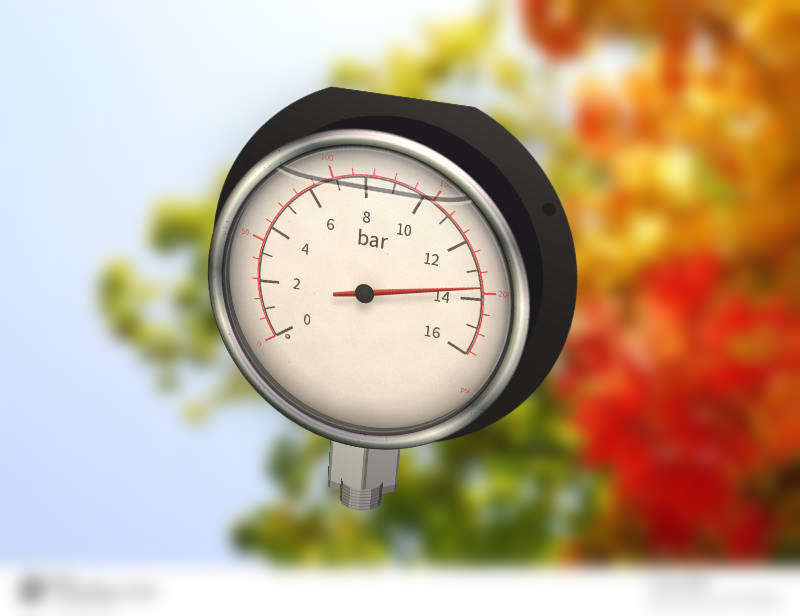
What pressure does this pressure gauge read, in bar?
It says 13.5 bar
